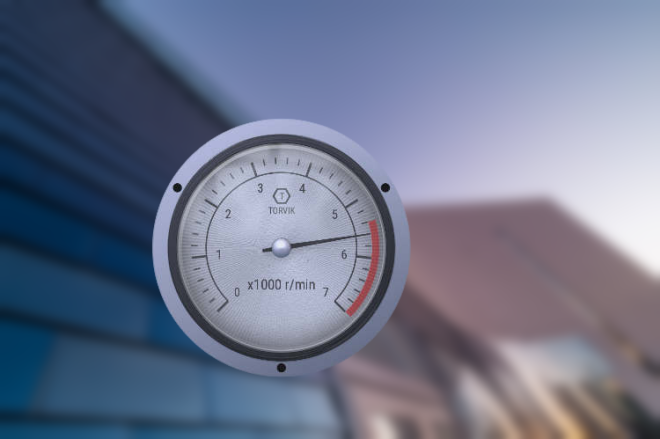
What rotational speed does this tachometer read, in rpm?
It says 5600 rpm
